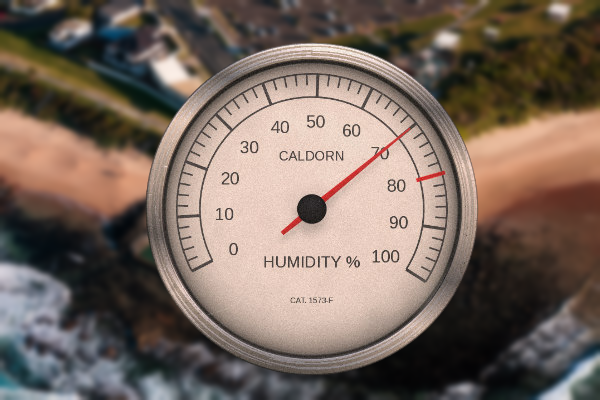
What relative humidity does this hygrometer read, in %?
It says 70 %
